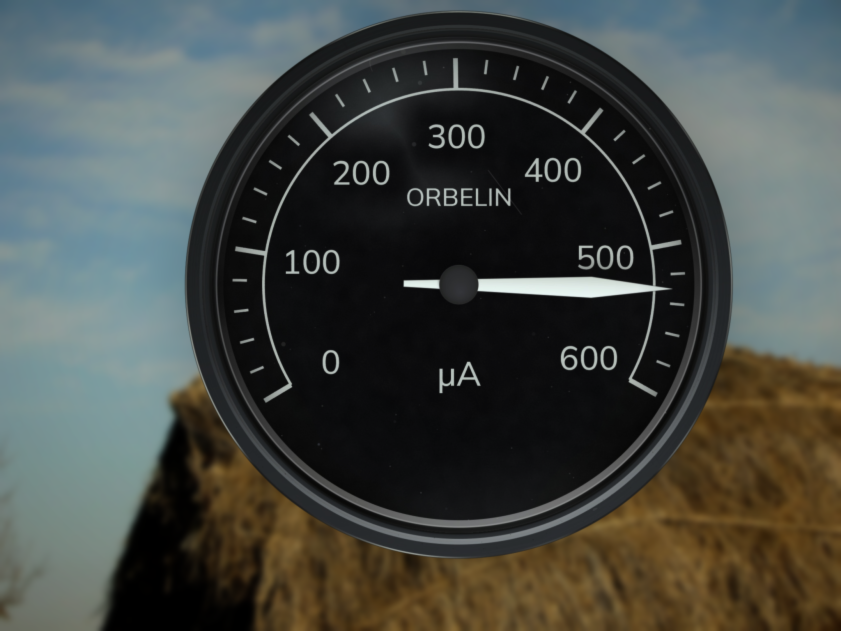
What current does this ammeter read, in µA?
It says 530 µA
